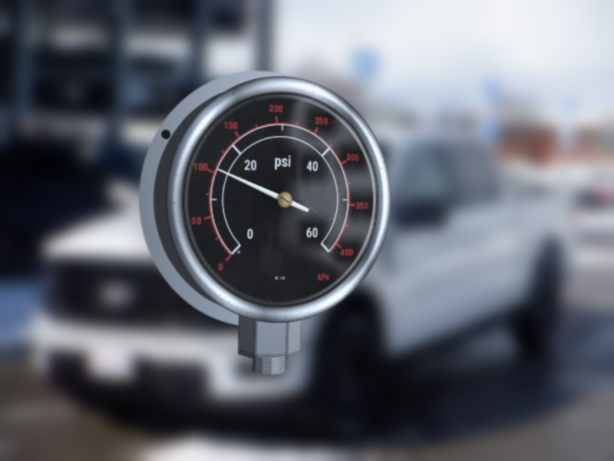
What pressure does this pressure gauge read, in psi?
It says 15 psi
